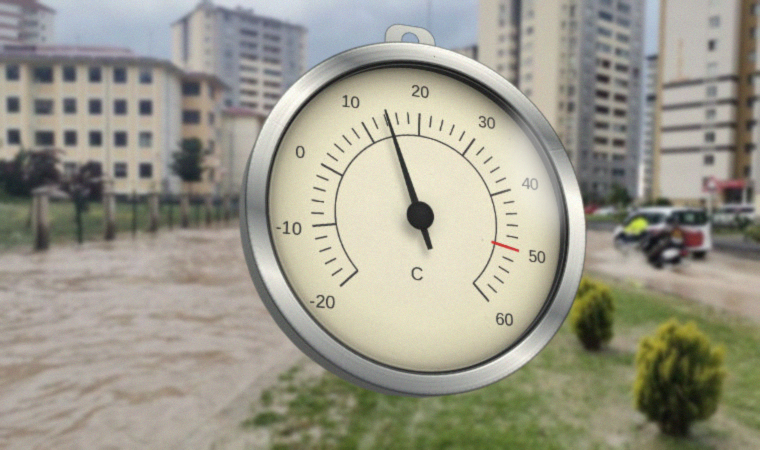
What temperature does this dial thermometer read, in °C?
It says 14 °C
